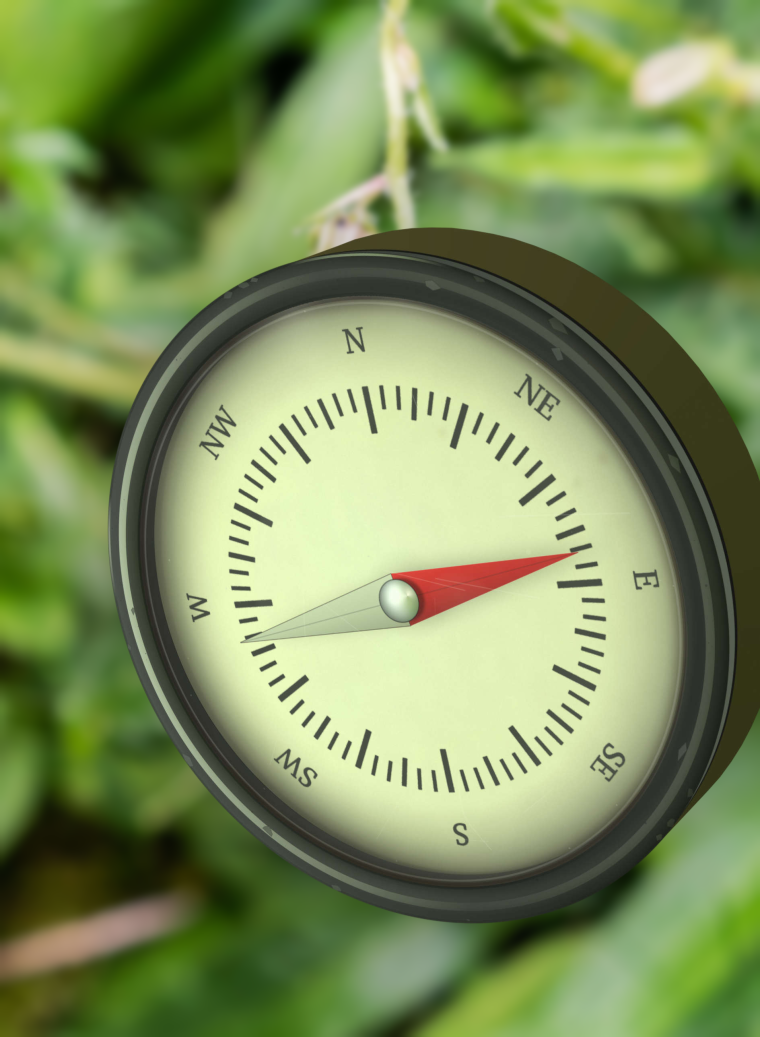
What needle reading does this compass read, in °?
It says 80 °
